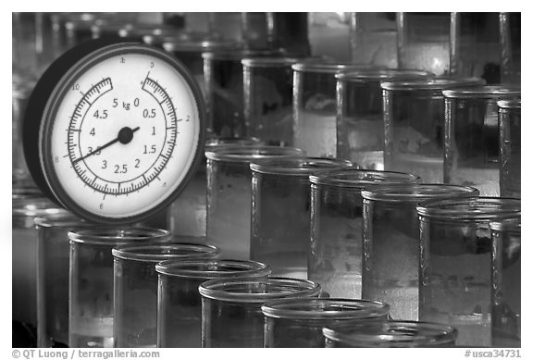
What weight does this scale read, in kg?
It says 3.5 kg
